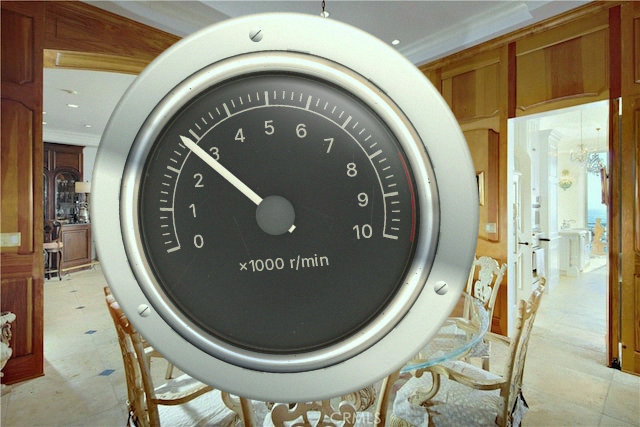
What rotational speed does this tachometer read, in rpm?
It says 2800 rpm
